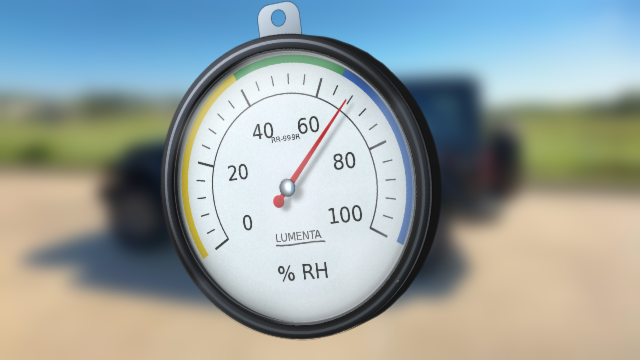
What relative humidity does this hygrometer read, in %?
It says 68 %
